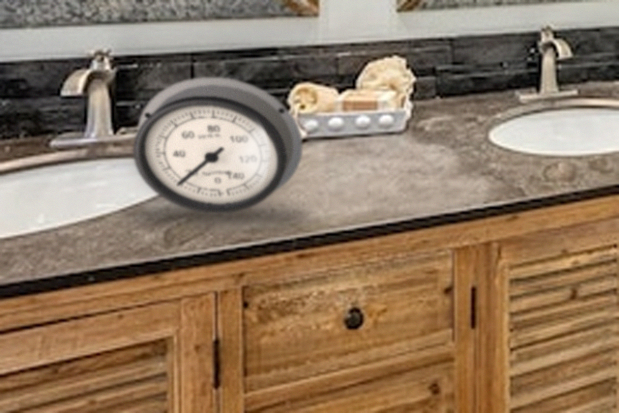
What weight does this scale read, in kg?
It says 20 kg
